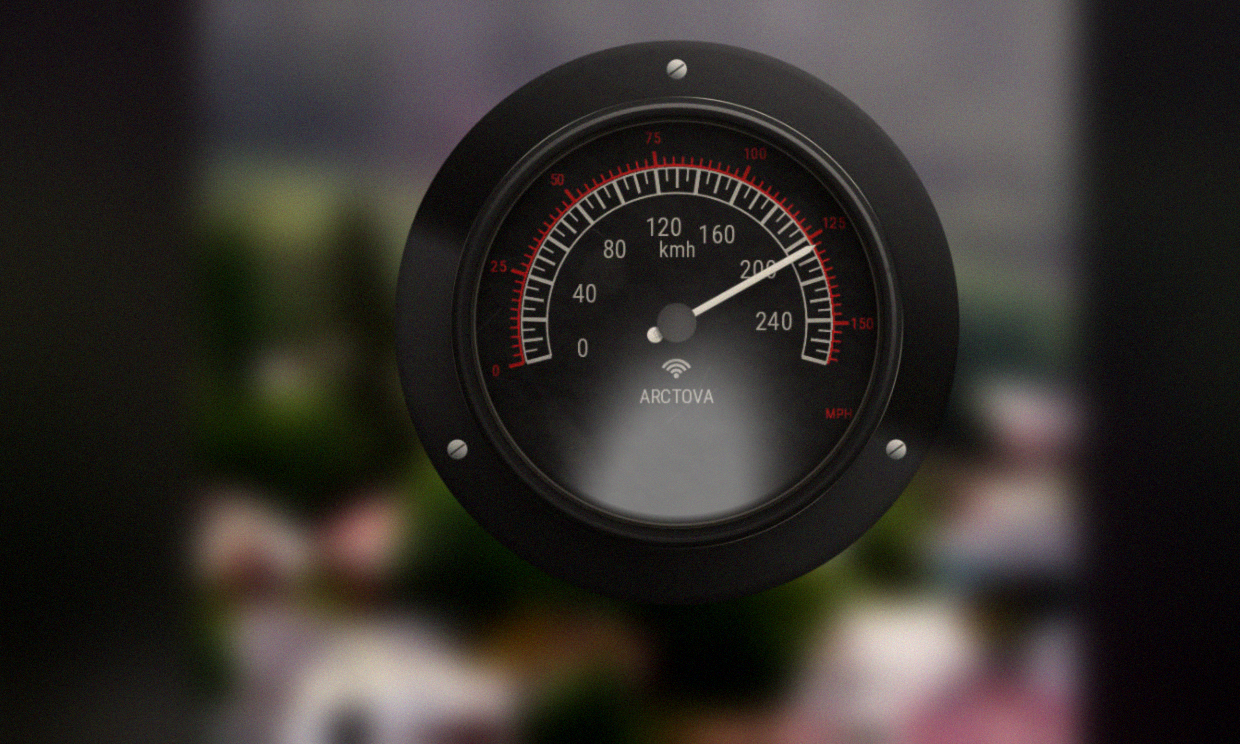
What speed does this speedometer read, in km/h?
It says 205 km/h
